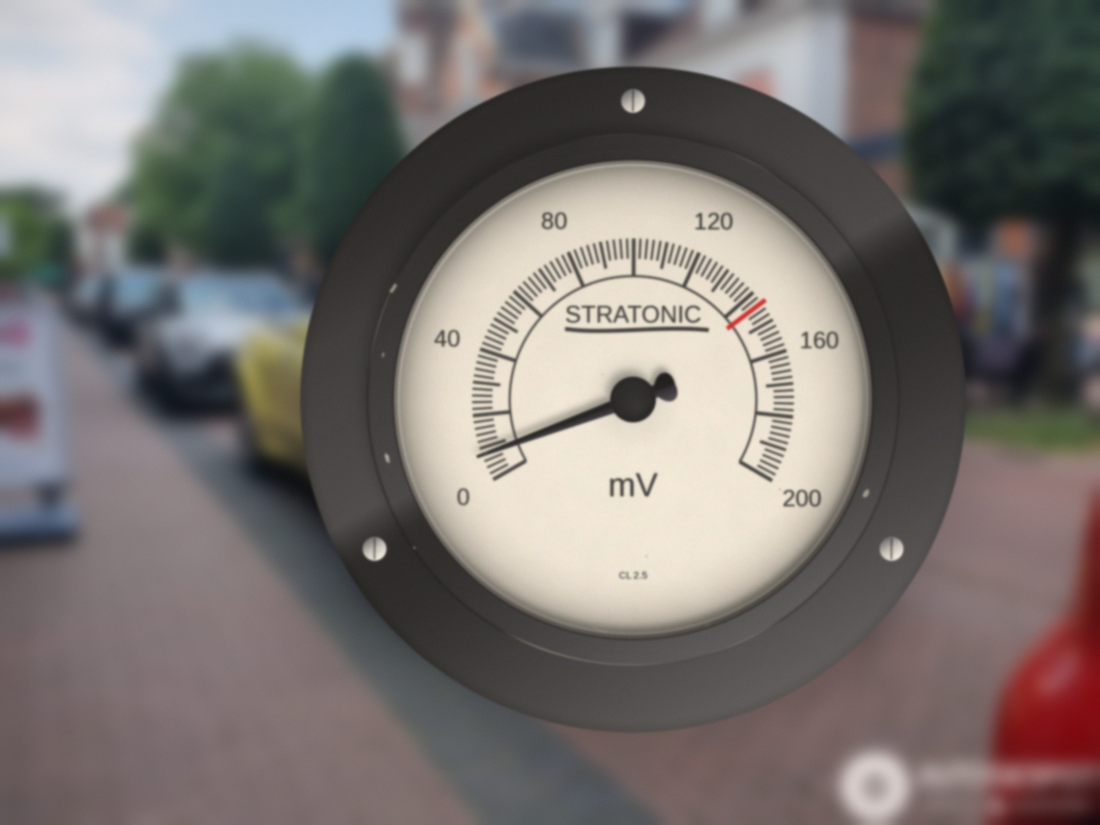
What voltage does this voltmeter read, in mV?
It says 8 mV
